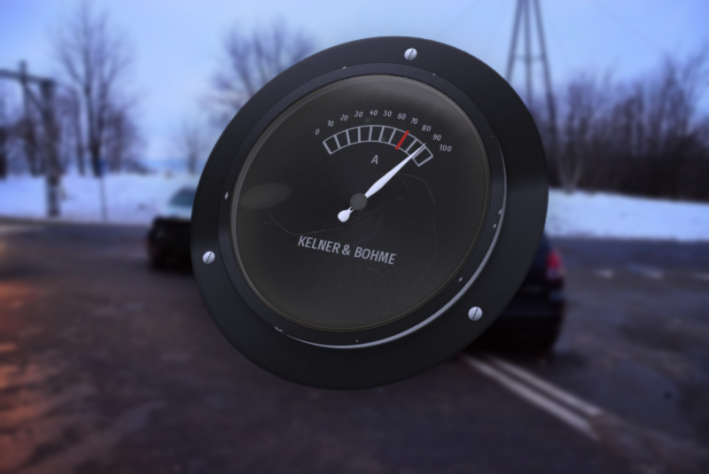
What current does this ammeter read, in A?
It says 90 A
